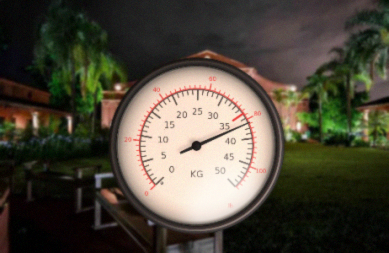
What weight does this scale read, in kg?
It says 37 kg
